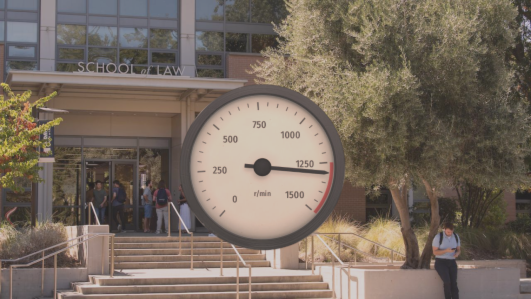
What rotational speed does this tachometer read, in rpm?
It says 1300 rpm
